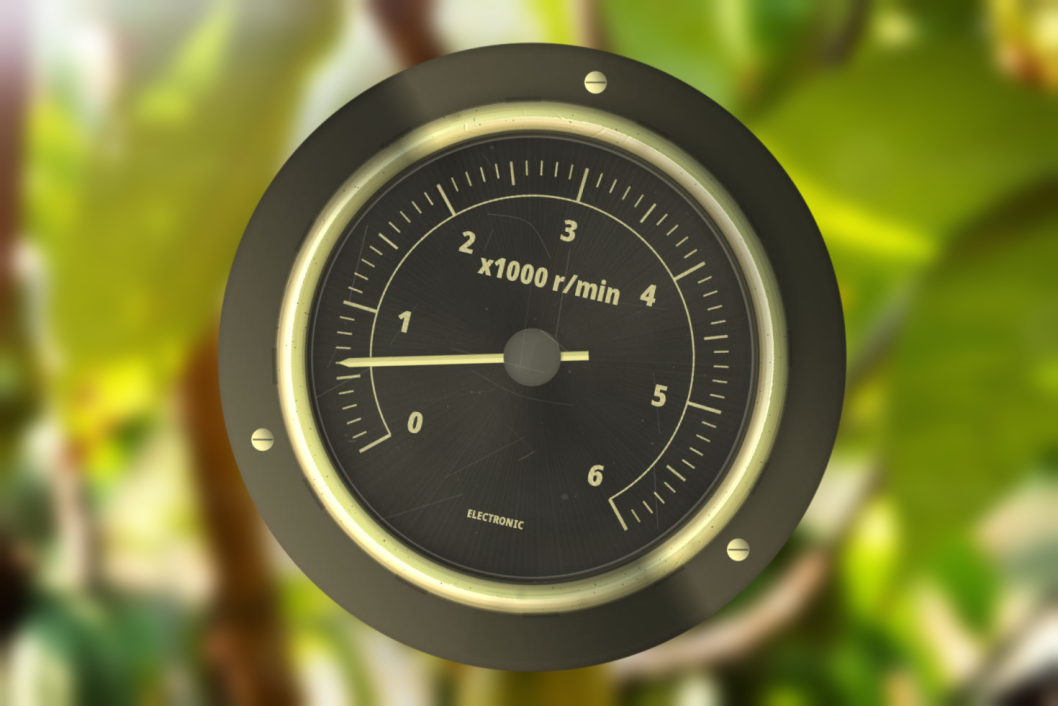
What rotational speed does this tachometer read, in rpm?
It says 600 rpm
